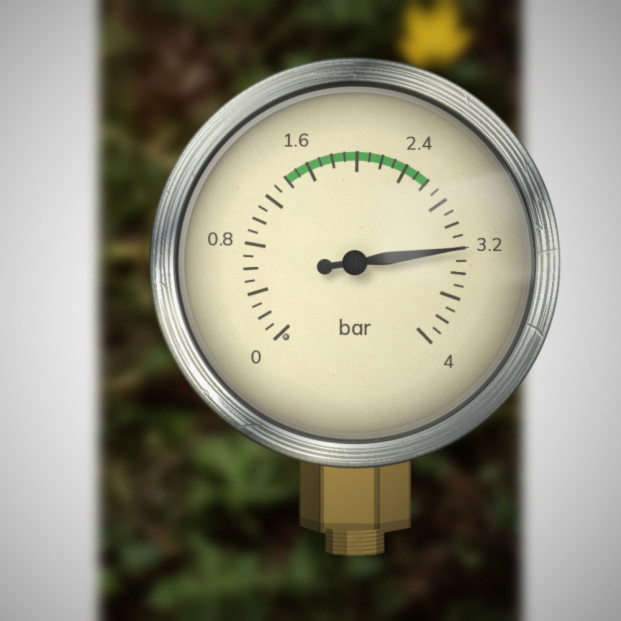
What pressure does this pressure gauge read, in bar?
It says 3.2 bar
